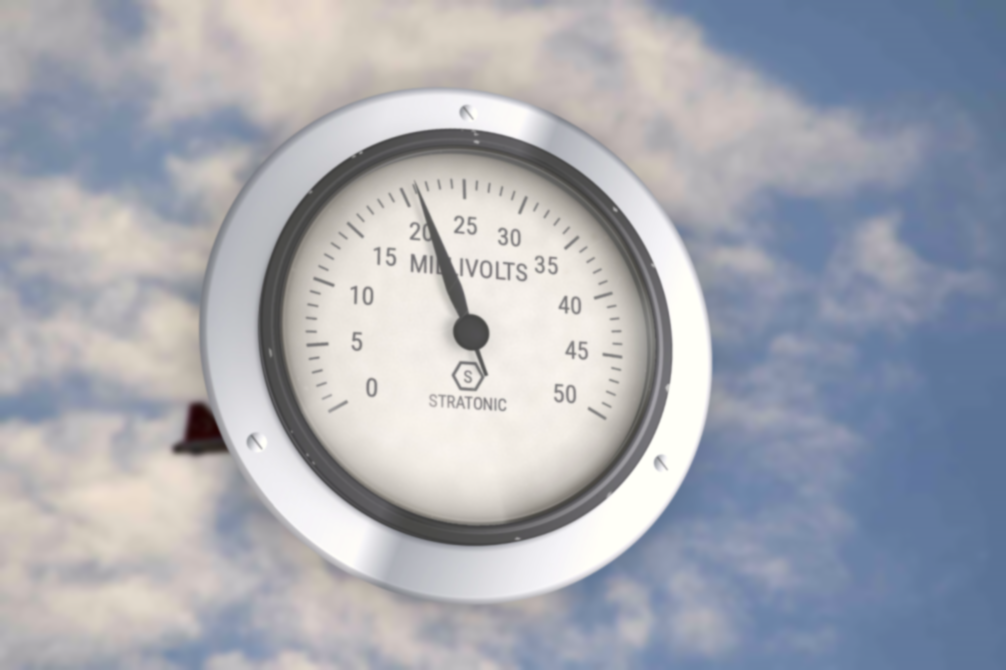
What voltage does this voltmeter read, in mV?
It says 21 mV
